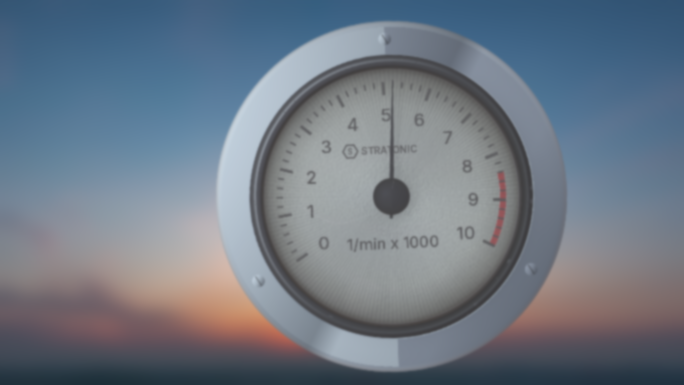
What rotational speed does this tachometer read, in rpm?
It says 5200 rpm
